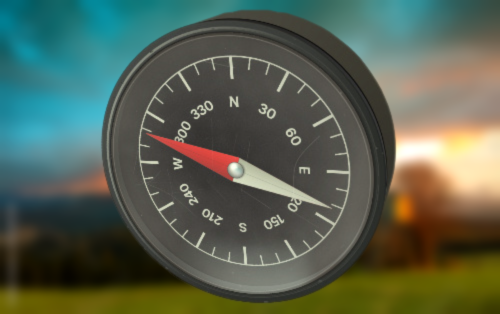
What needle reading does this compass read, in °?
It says 290 °
